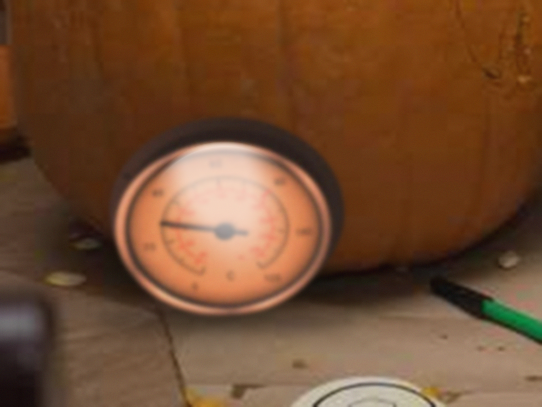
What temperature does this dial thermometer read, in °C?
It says 30 °C
